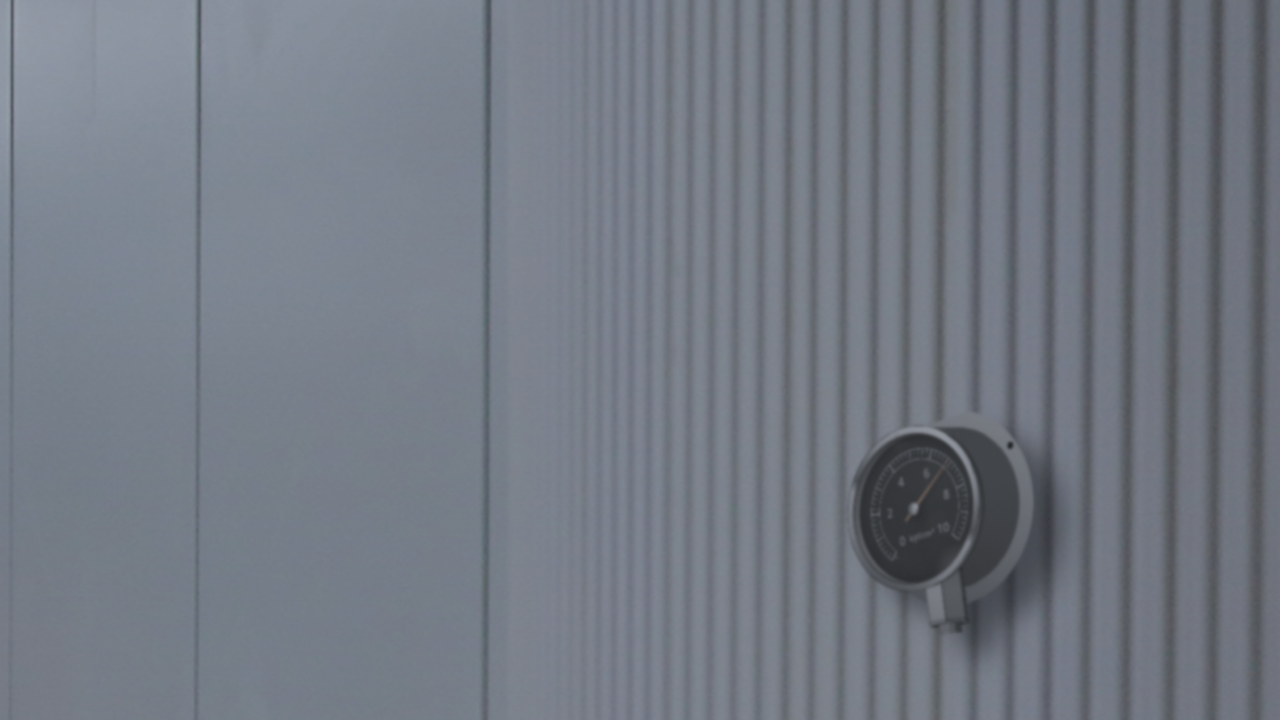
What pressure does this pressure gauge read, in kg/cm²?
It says 7 kg/cm²
